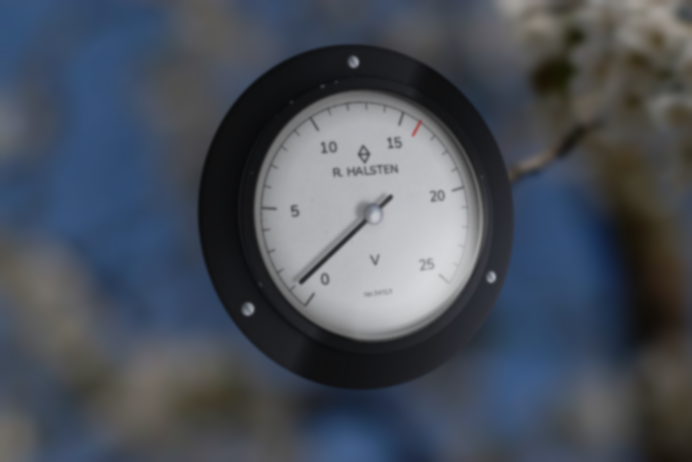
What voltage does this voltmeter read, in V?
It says 1 V
